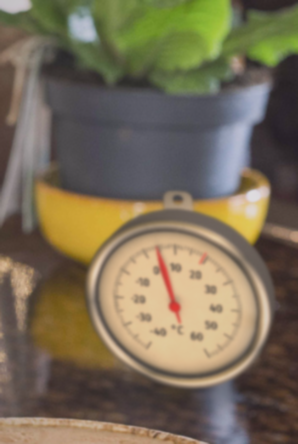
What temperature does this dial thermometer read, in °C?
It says 5 °C
